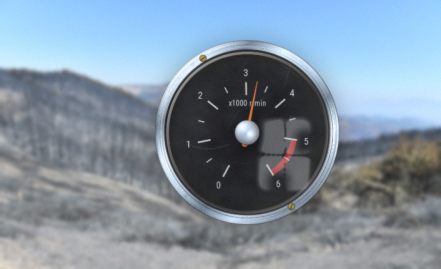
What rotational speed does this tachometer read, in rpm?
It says 3250 rpm
